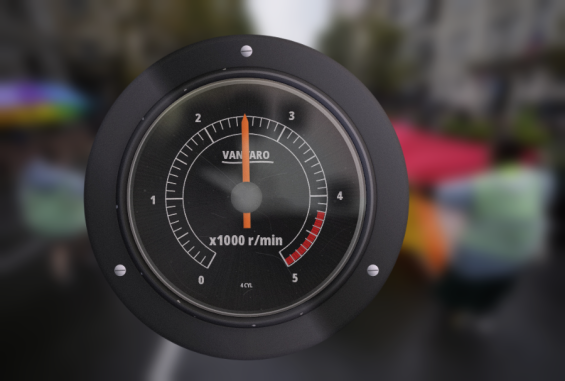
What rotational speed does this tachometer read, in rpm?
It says 2500 rpm
